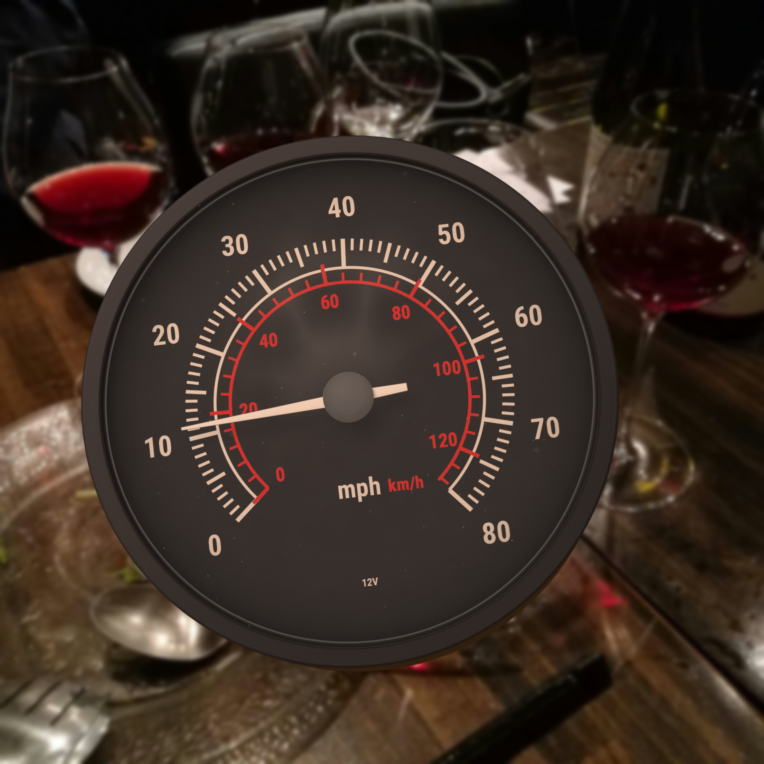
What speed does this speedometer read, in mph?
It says 11 mph
